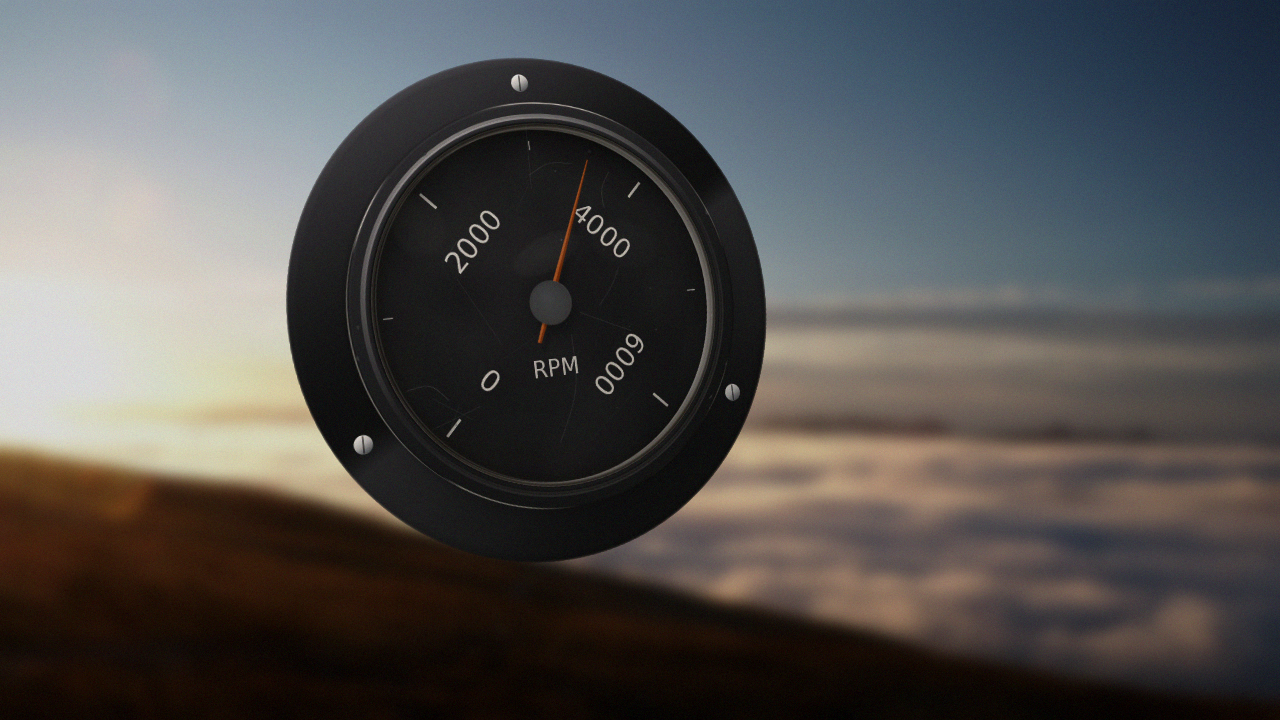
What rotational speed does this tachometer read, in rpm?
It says 3500 rpm
